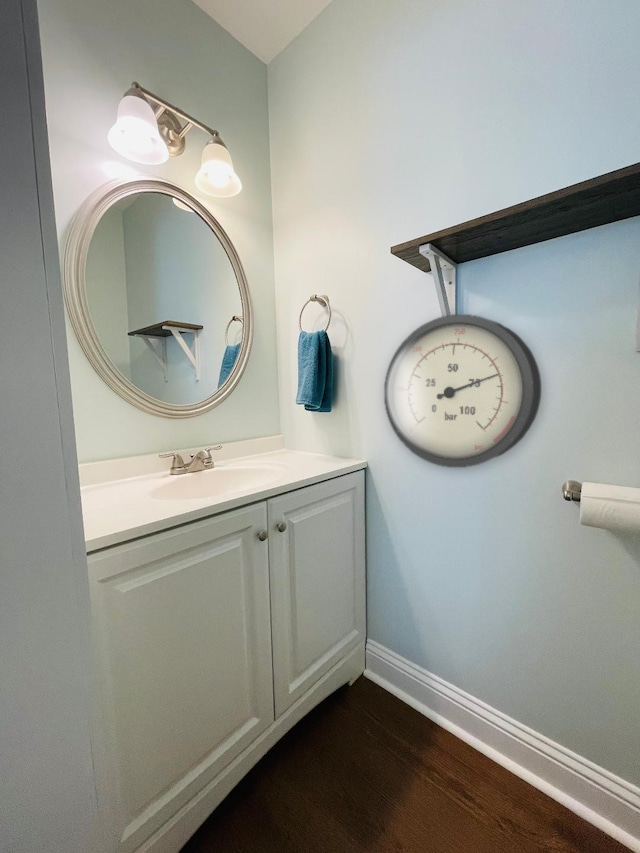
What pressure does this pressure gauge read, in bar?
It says 75 bar
